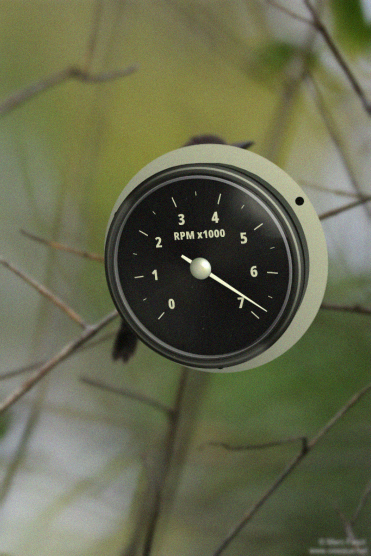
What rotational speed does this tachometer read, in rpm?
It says 6750 rpm
